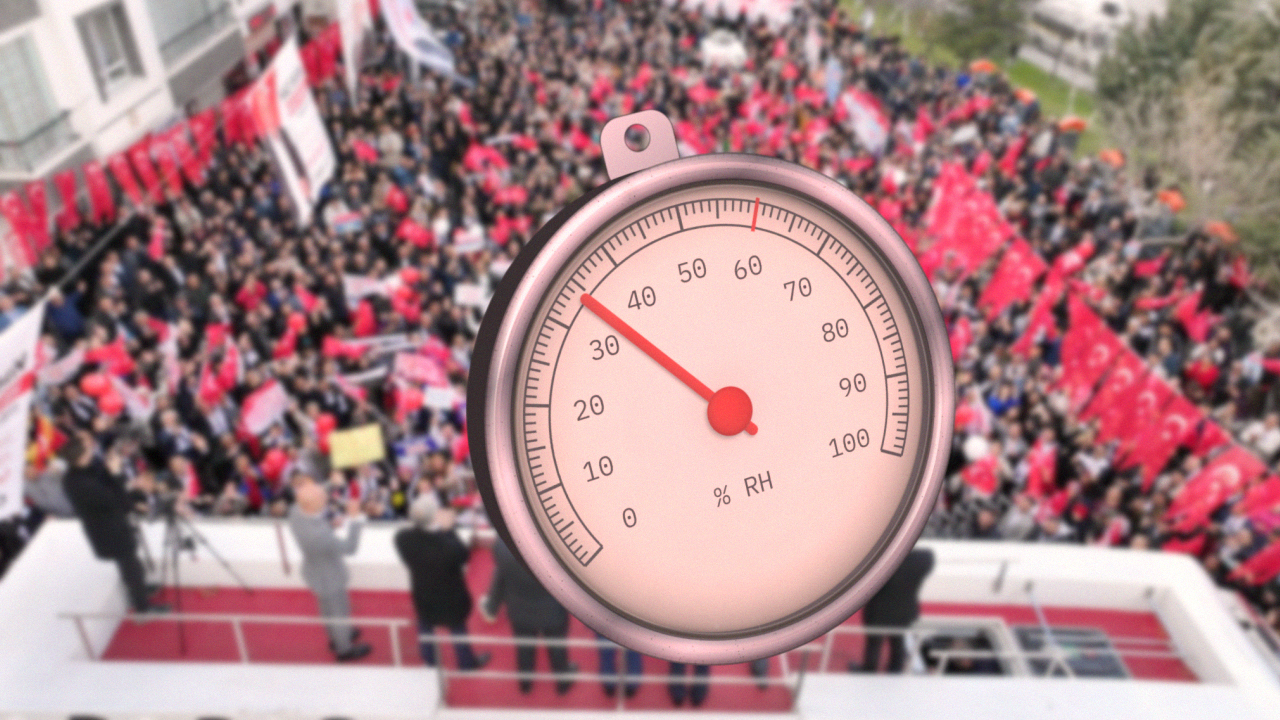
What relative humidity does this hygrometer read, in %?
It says 34 %
